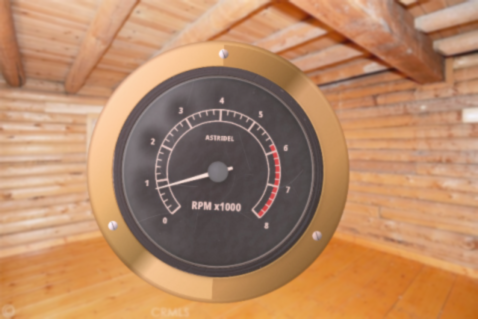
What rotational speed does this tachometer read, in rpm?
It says 800 rpm
